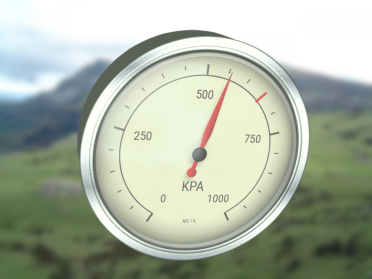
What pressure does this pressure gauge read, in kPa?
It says 550 kPa
